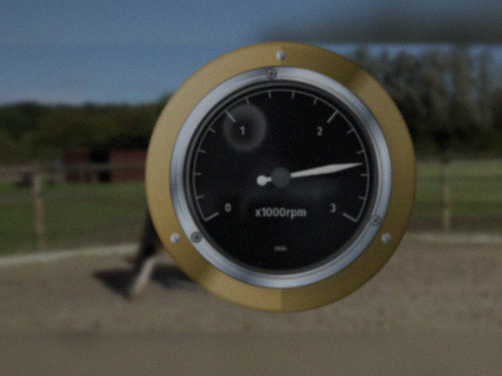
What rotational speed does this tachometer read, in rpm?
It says 2500 rpm
